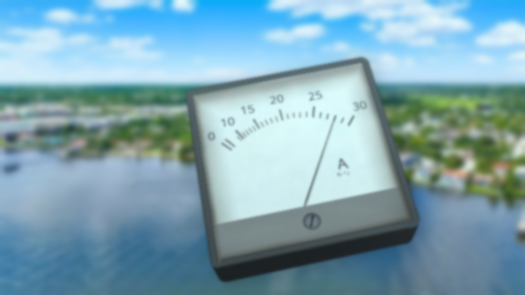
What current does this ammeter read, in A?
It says 28 A
